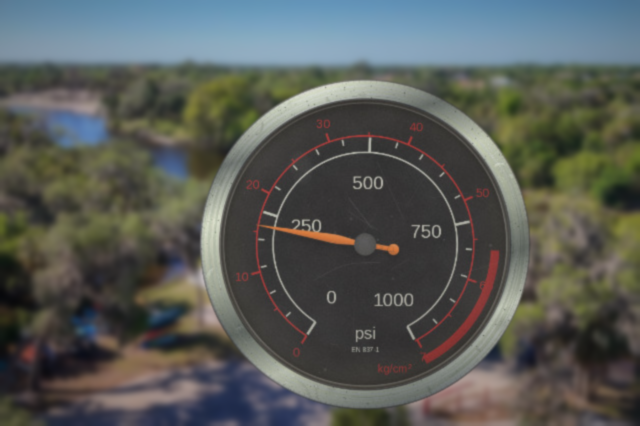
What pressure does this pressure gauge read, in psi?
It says 225 psi
